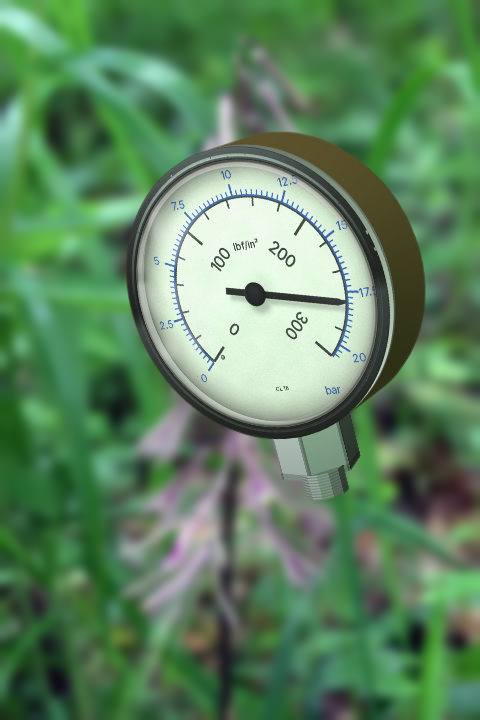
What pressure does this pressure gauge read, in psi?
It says 260 psi
